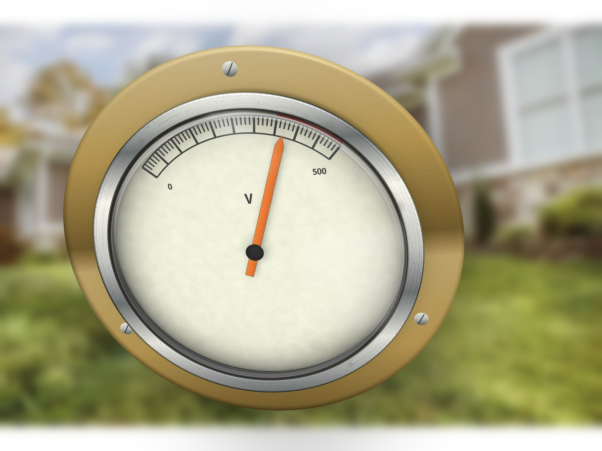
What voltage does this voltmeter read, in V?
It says 370 V
